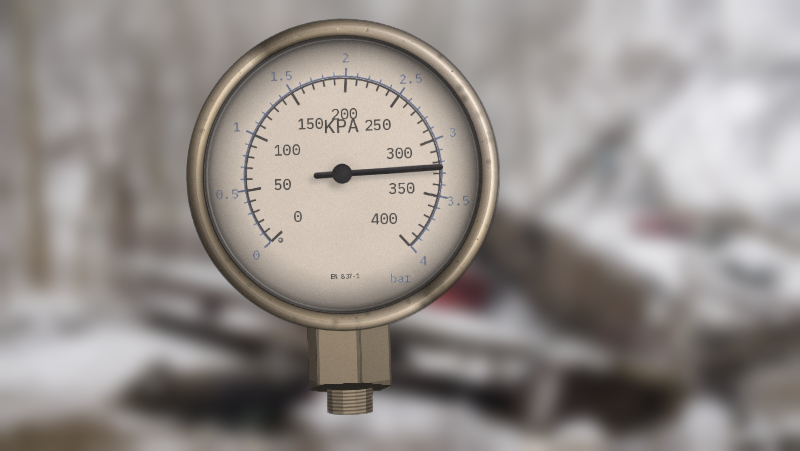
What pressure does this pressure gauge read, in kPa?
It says 325 kPa
